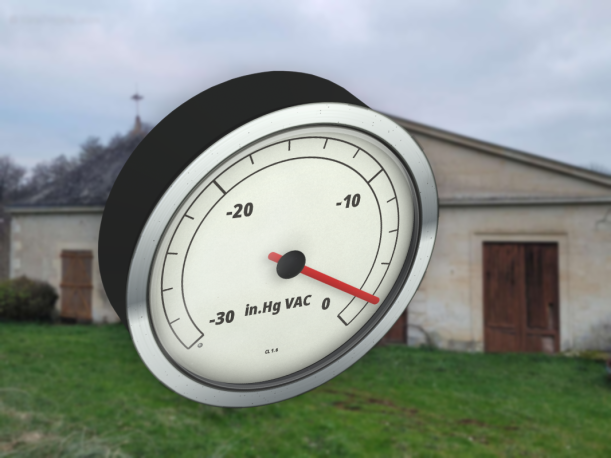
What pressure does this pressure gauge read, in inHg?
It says -2 inHg
